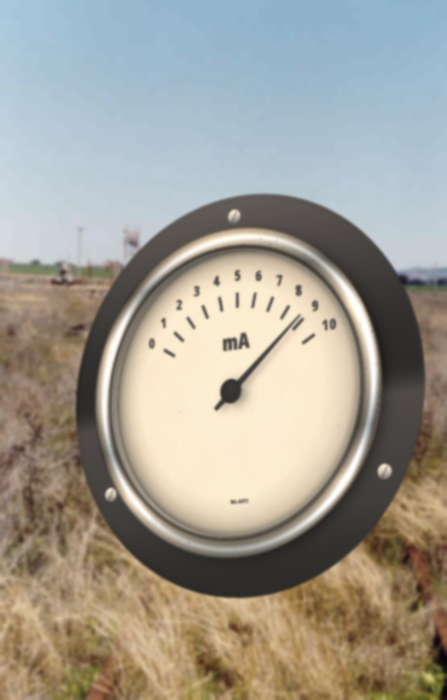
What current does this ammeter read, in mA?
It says 9 mA
